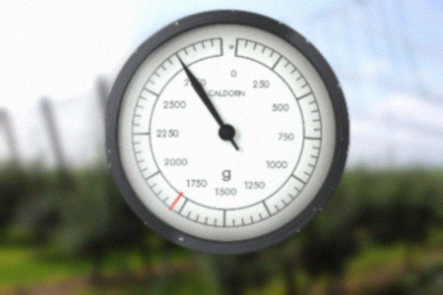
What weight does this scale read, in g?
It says 2750 g
